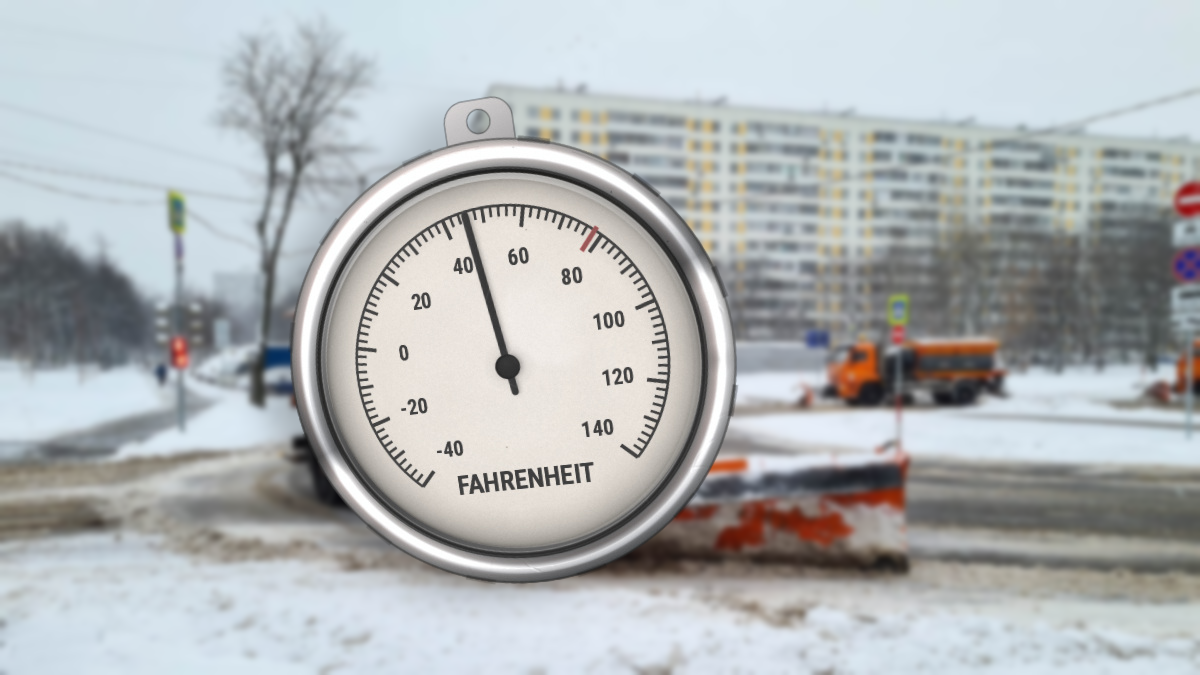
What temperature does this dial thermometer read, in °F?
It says 46 °F
